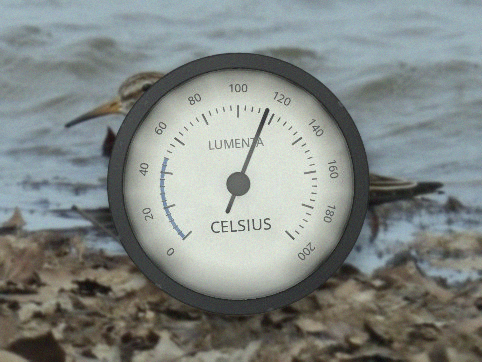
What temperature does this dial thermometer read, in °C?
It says 116 °C
